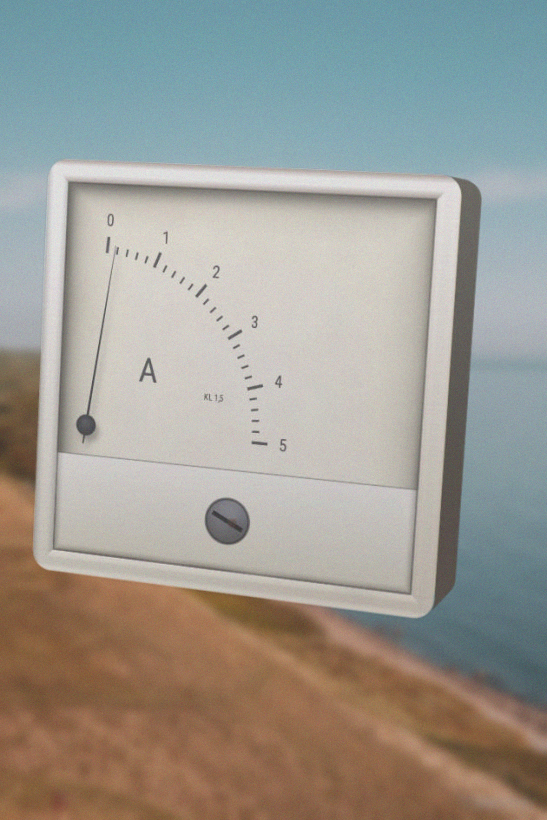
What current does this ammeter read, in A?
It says 0.2 A
